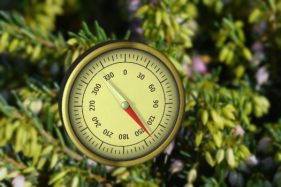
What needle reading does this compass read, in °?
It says 140 °
